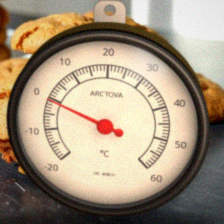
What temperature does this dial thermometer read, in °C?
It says 0 °C
